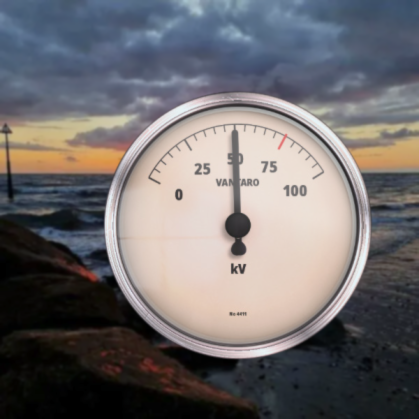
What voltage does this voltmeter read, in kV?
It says 50 kV
